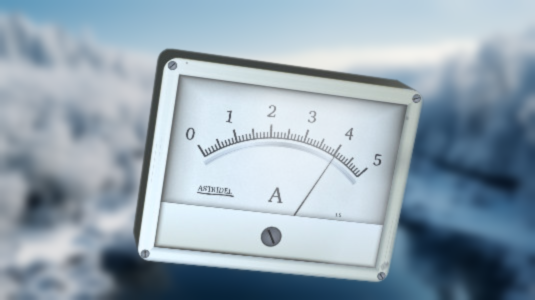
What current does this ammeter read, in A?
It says 4 A
